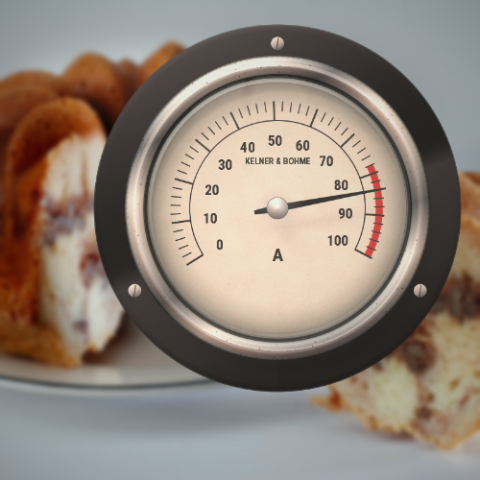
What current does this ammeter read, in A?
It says 84 A
